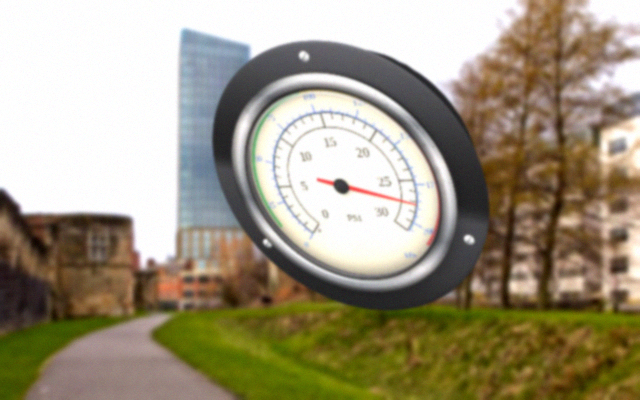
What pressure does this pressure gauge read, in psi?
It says 27 psi
